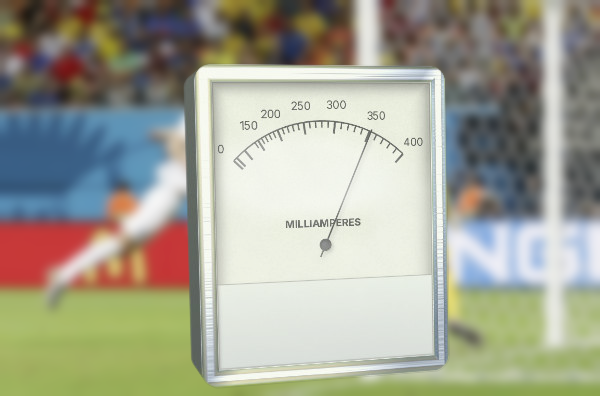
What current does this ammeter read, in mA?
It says 350 mA
